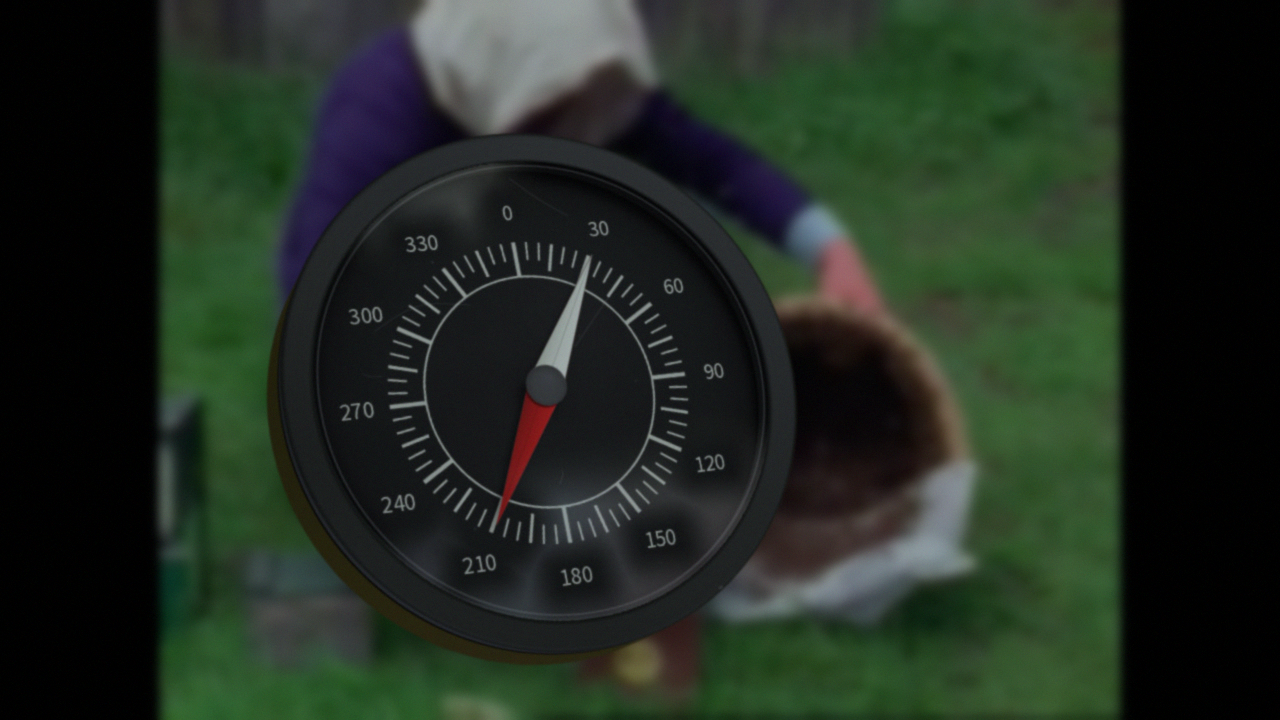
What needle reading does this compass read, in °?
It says 210 °
